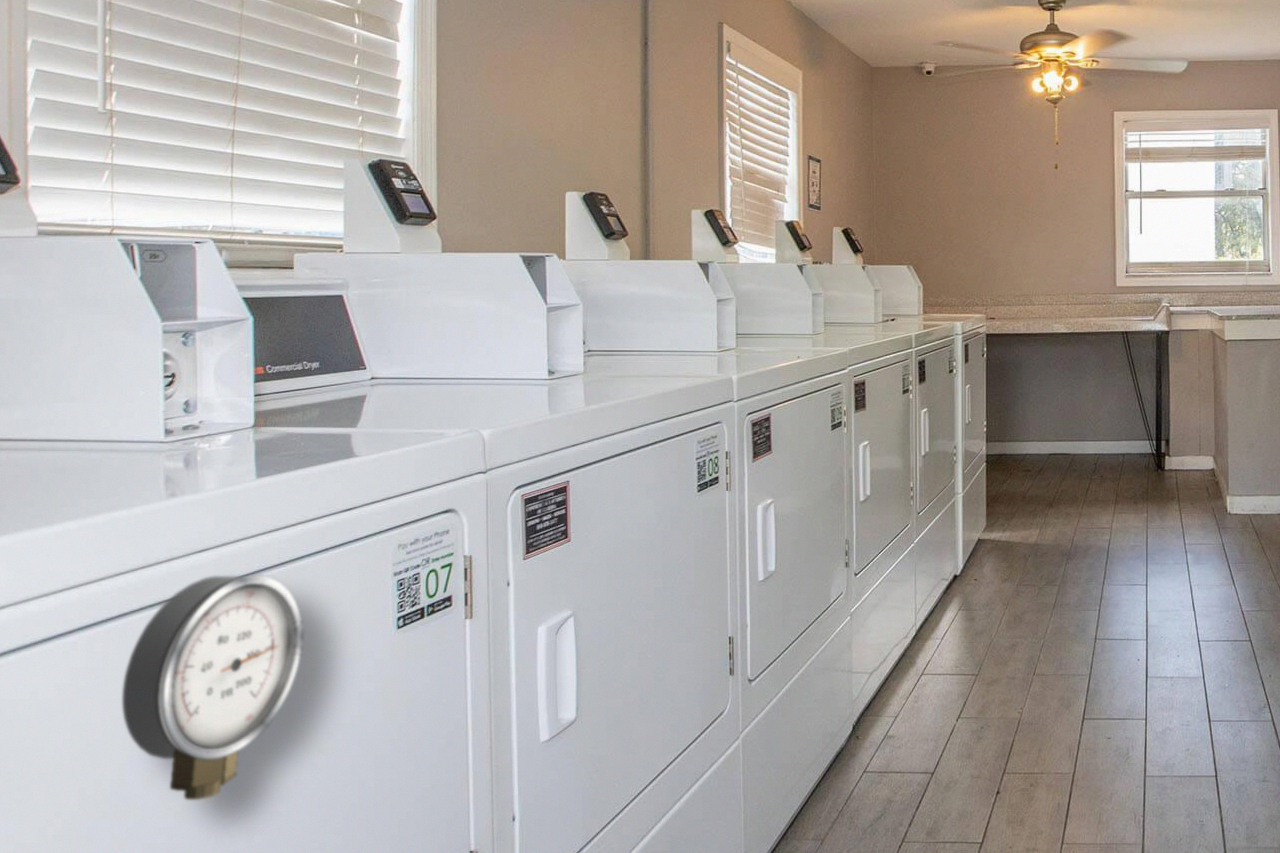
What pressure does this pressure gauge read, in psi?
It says 160 psi
